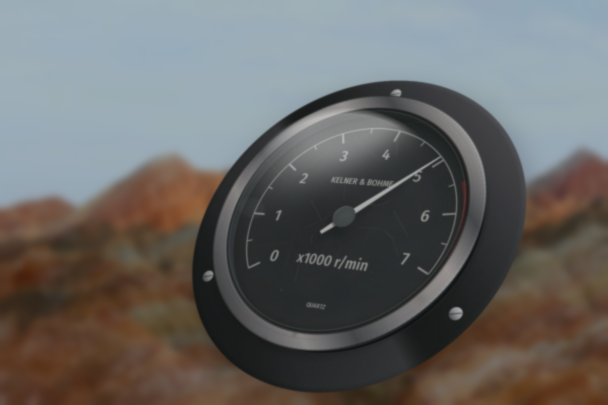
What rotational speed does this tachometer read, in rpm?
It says 5000 rpm
